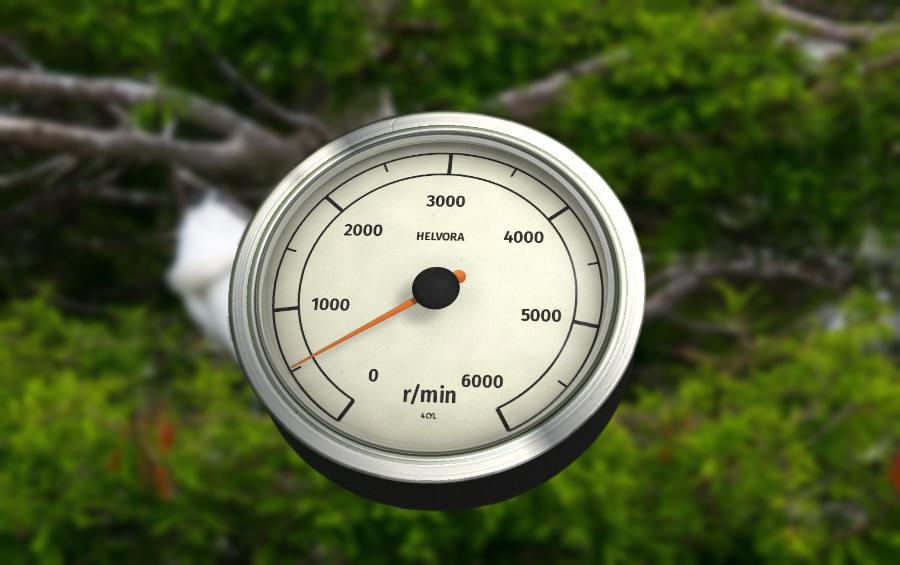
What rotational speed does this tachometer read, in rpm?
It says 500 rpm
